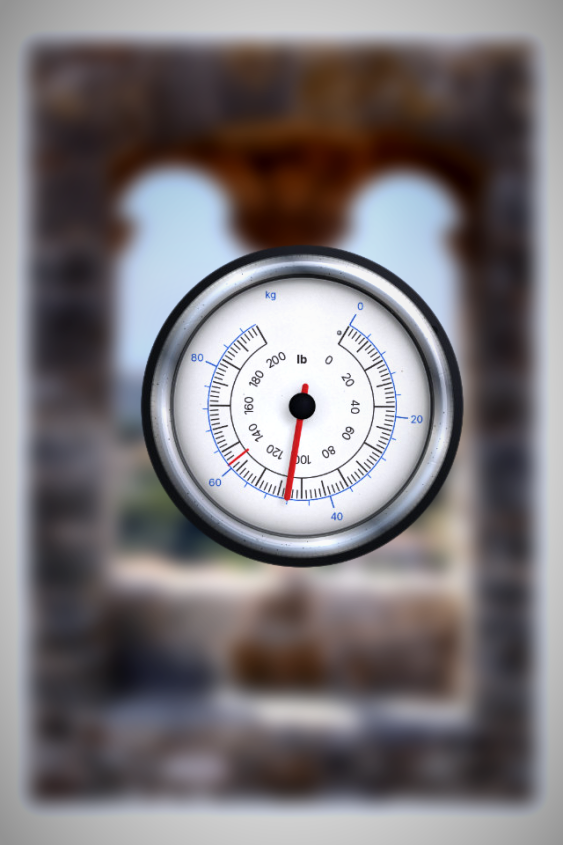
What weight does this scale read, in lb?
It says 106 lb
